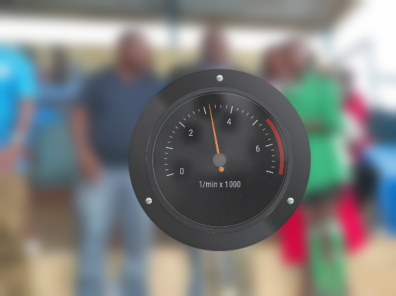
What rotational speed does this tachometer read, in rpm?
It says 3200 rpm
